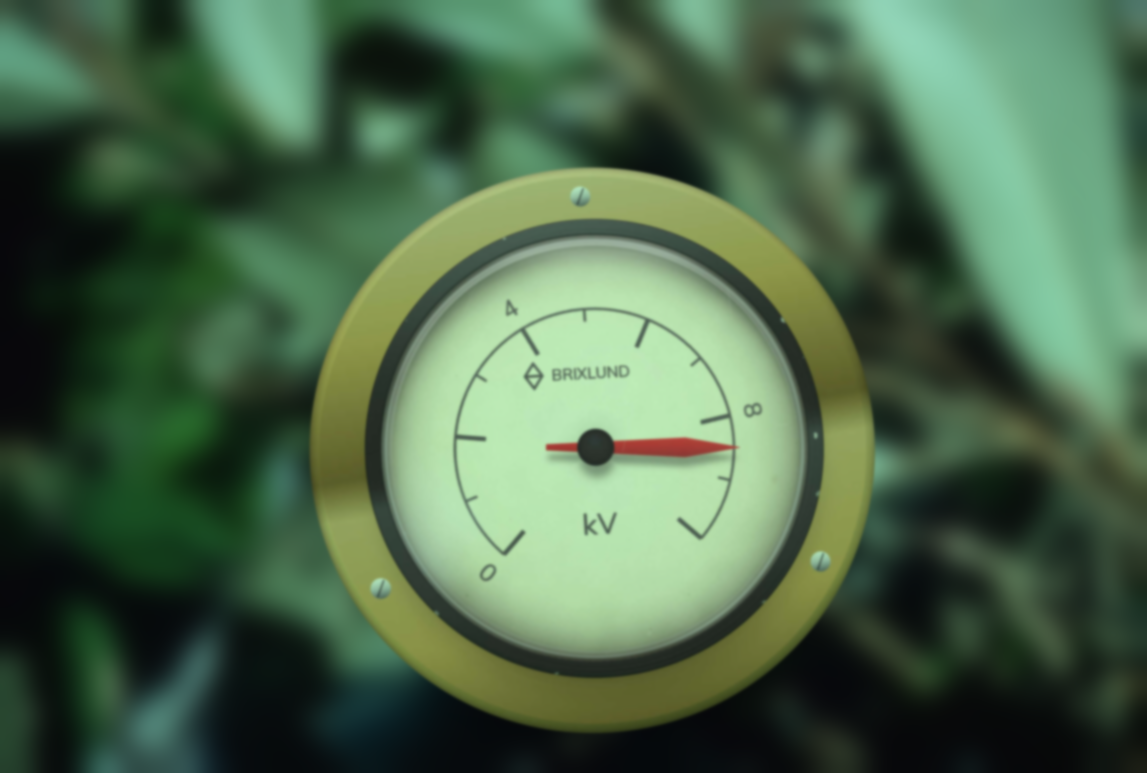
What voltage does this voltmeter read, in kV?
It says 8.5 kV
